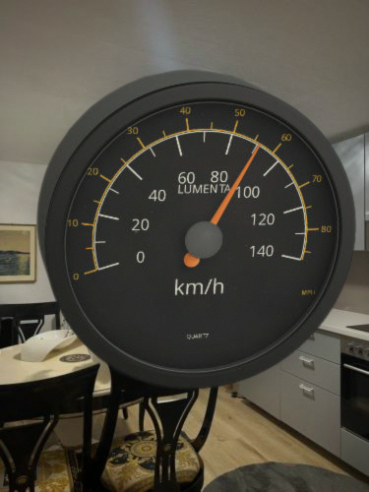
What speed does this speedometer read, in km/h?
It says 90 km/h
